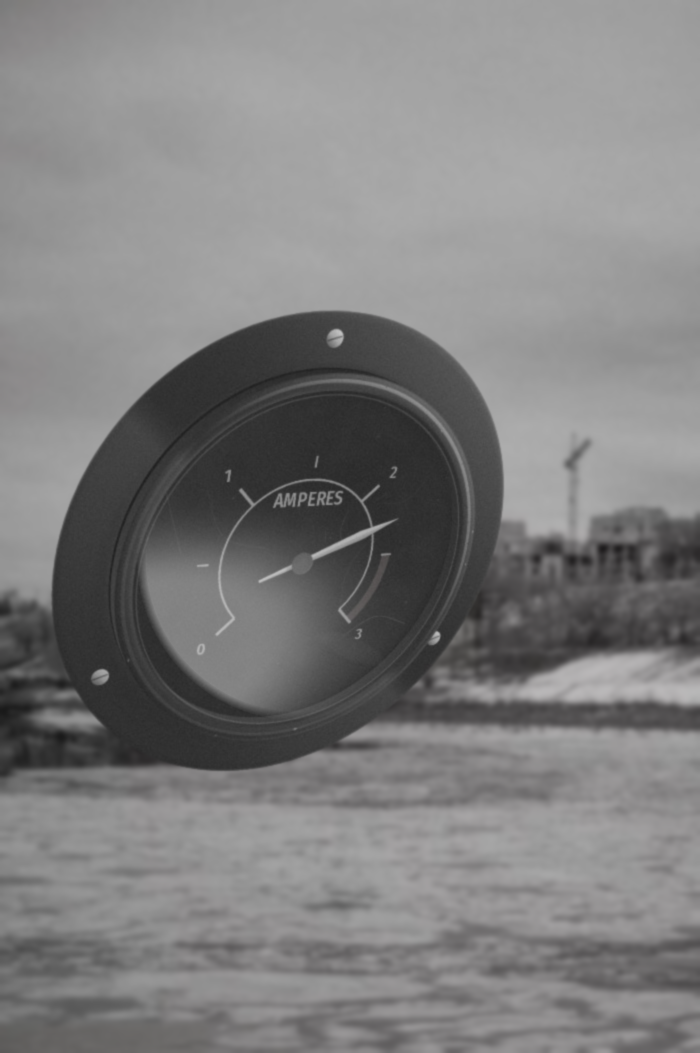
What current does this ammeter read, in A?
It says 2.25 A
